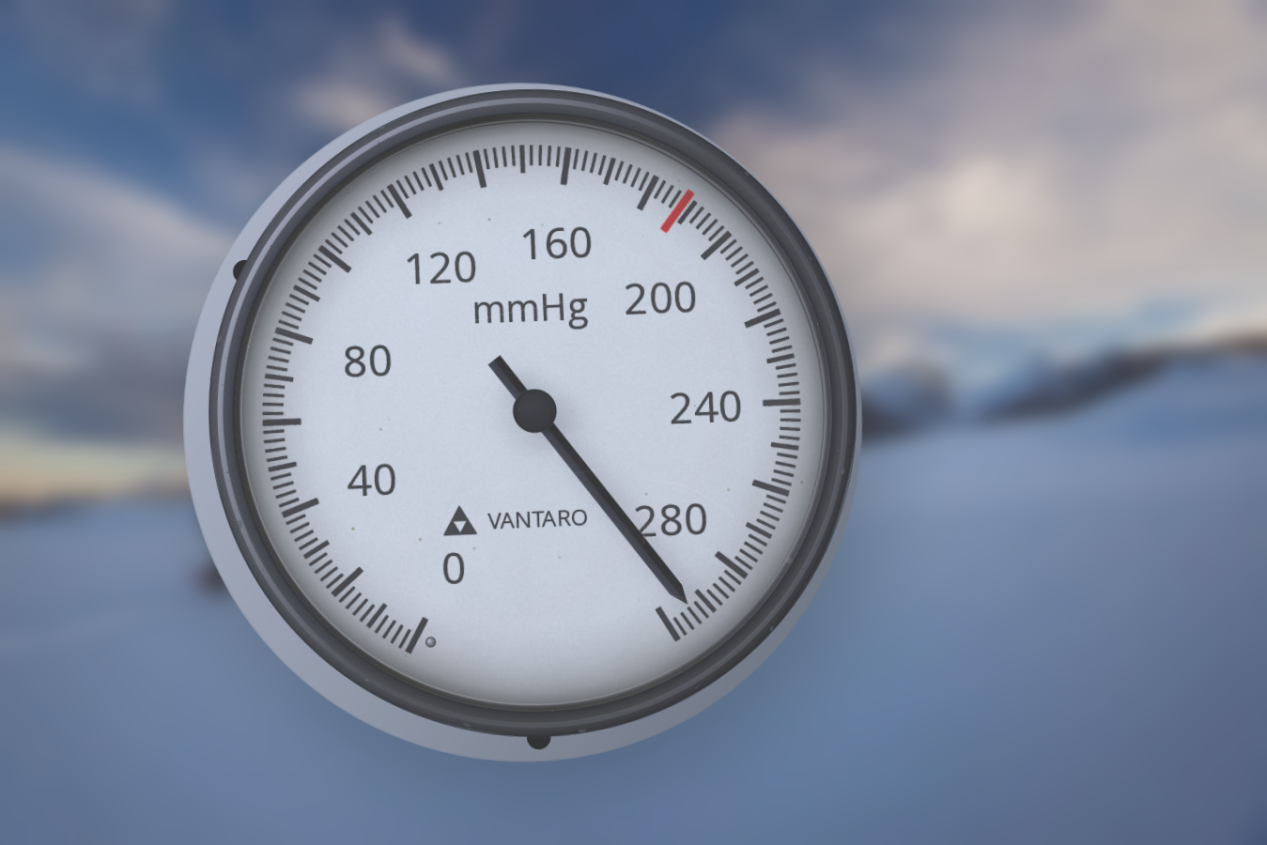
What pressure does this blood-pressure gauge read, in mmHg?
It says 294 mmHg
